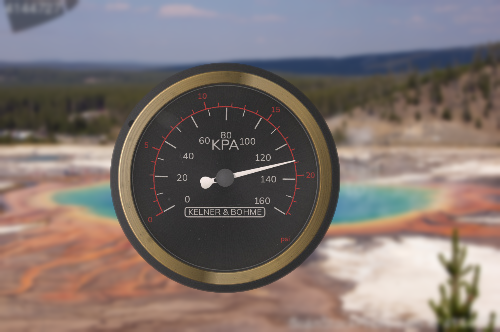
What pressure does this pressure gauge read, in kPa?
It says 130 kPa
